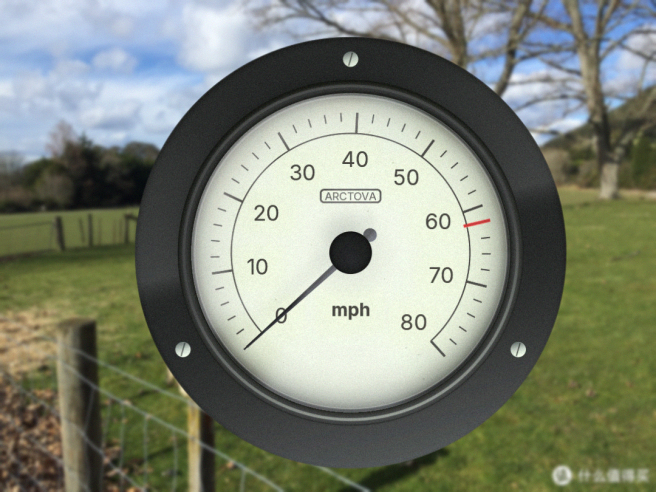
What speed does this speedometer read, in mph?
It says 0 mph
